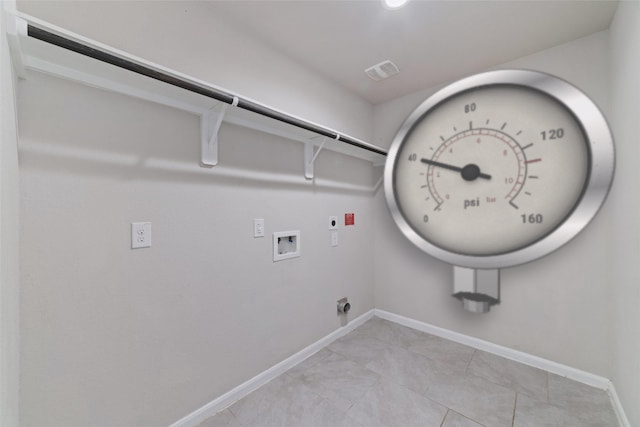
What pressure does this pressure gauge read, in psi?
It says 40 psi
